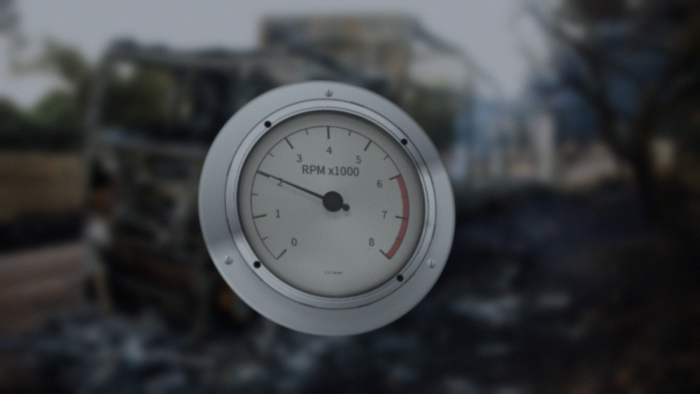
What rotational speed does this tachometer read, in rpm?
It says 2000 rpm
